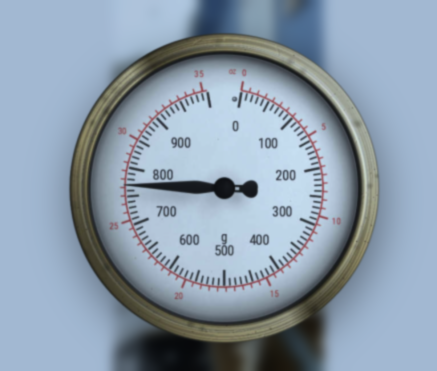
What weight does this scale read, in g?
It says 770 g
